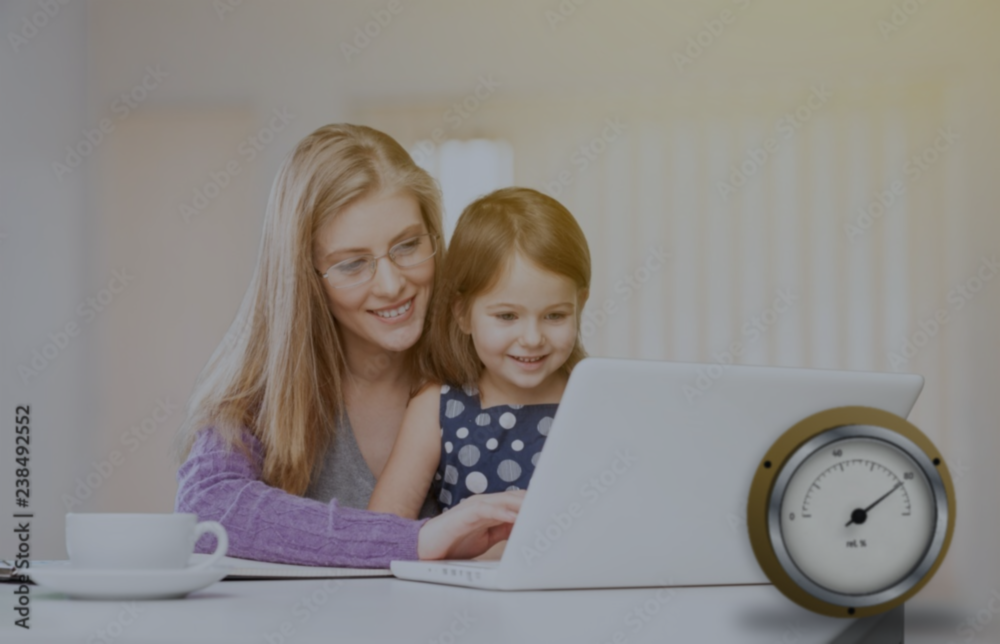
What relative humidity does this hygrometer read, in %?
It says 80 %
